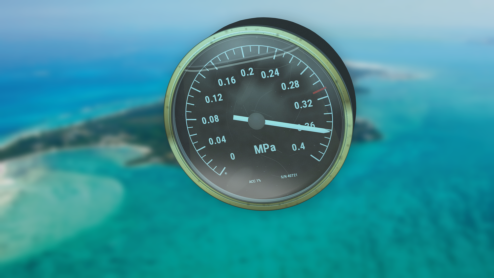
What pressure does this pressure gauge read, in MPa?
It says 0.36 MPa
